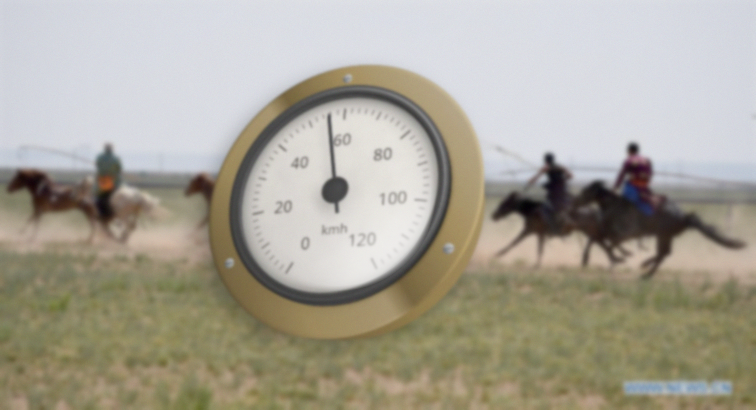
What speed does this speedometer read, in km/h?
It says 56 km/h
